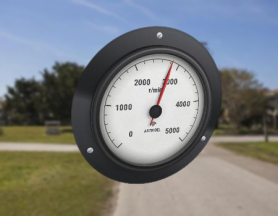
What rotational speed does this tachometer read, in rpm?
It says 2800 rpm
